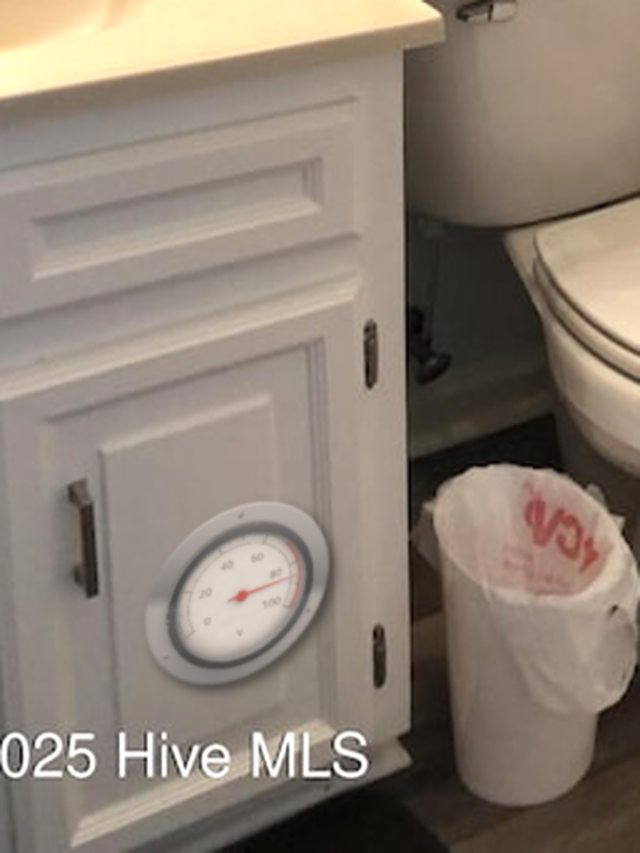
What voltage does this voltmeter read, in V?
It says 85 V
